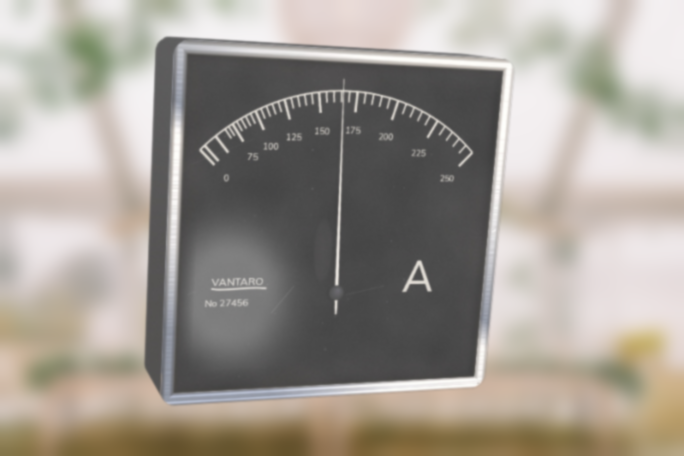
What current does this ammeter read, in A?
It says 165 A
